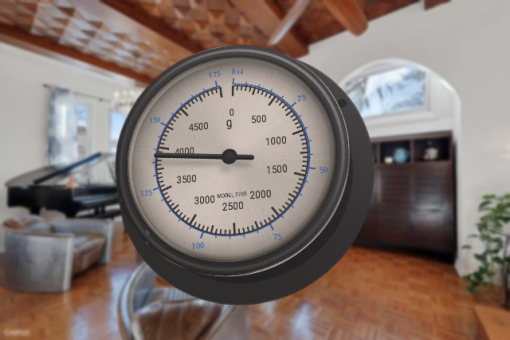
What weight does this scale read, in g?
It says 3900 g
